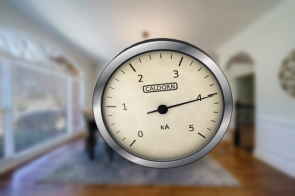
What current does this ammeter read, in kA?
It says 4 kA
